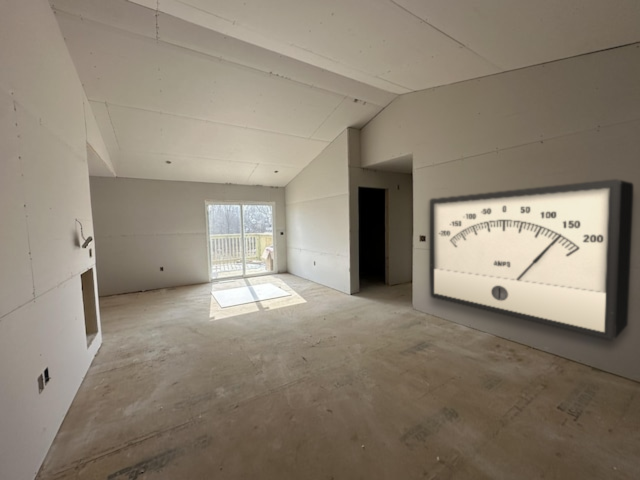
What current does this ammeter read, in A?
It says 150 A
